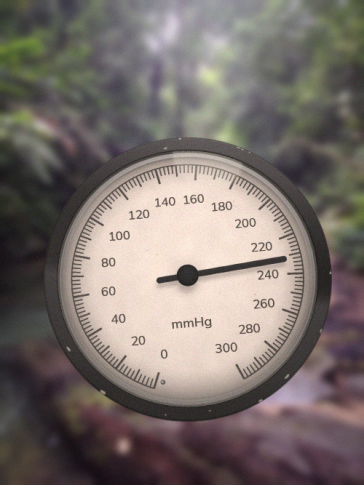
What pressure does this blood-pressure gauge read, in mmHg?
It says 232 mmHg
